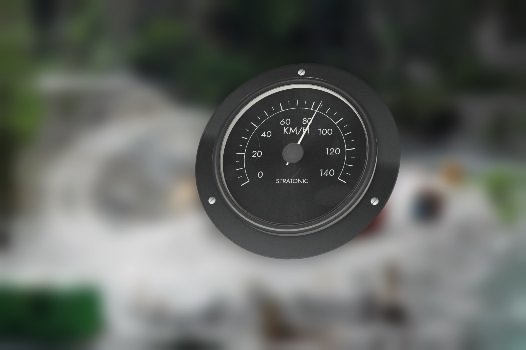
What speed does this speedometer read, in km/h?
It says 85 km/h
